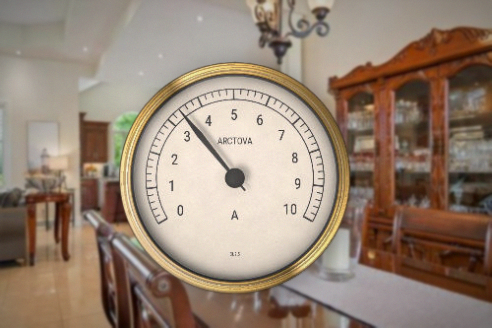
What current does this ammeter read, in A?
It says 3.4 A
